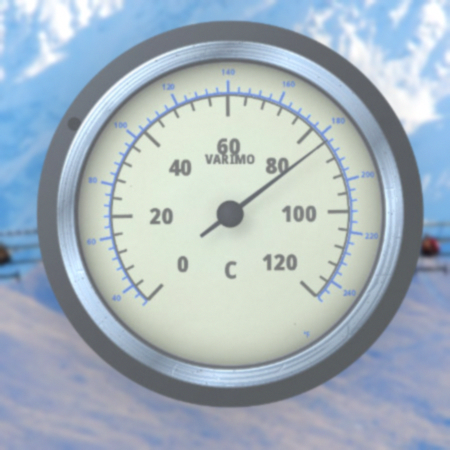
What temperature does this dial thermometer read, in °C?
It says 84 °C
